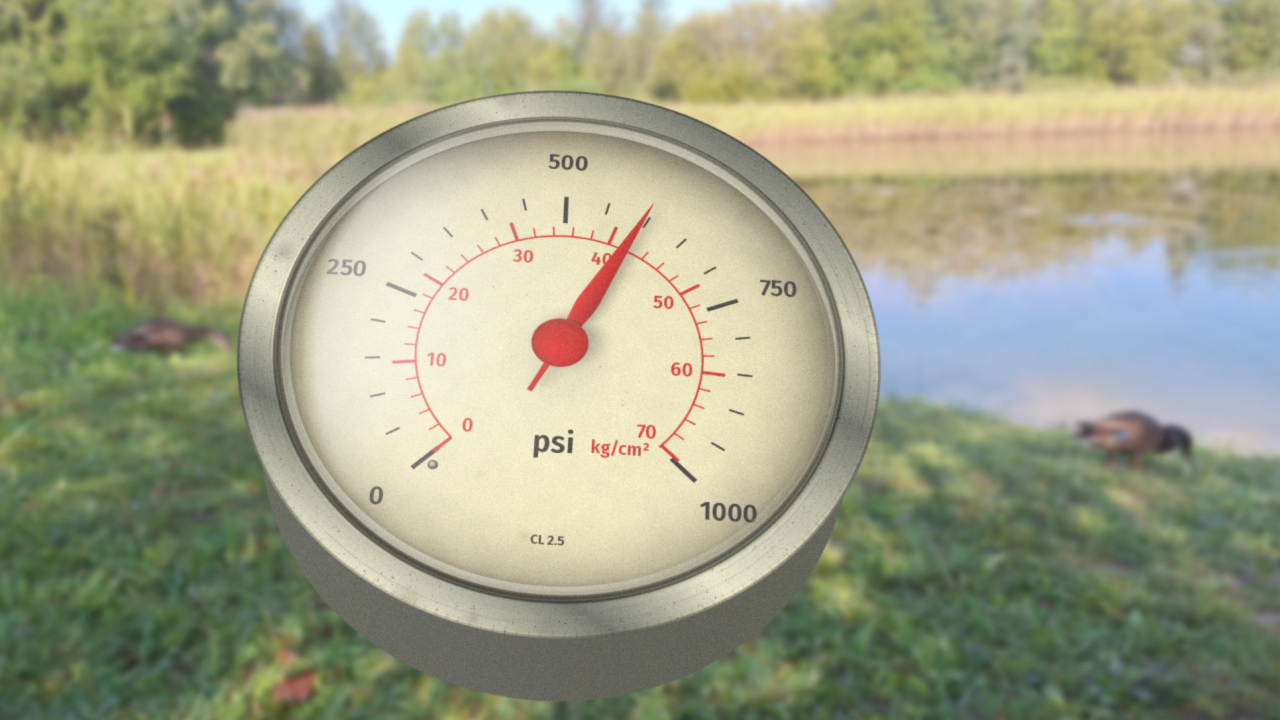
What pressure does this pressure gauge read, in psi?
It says 600 psi
